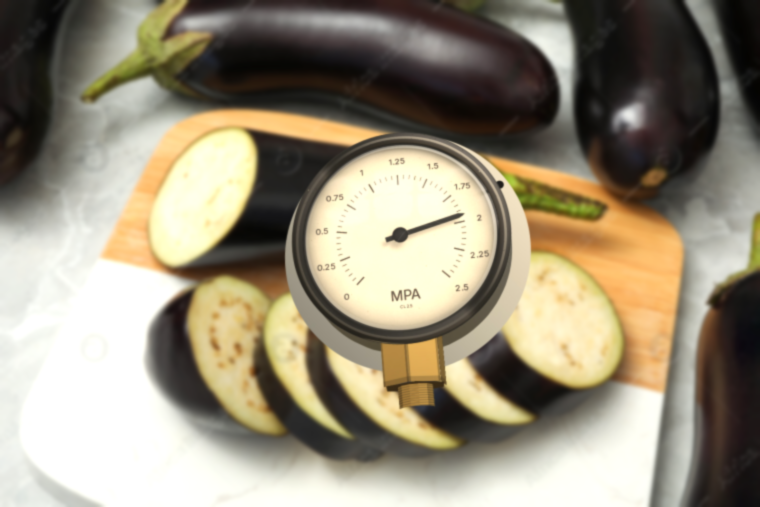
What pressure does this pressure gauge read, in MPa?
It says 1.95 MPa
